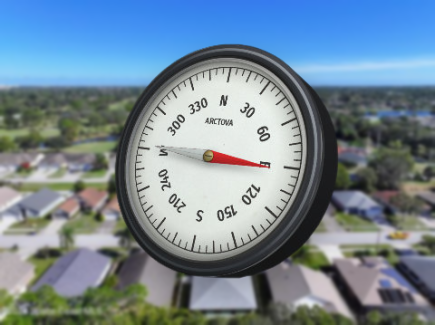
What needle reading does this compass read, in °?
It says 92.5 °
